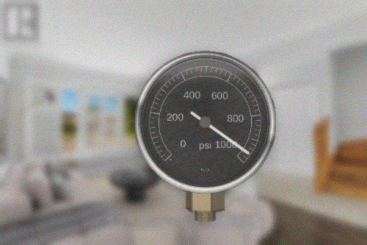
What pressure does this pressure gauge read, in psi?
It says 960 psi
